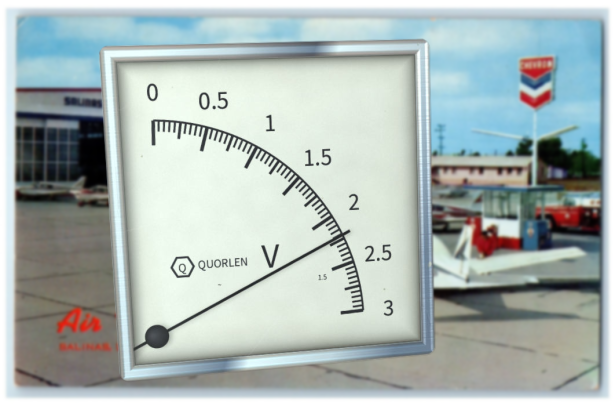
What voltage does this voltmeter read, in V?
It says 2.2 V
